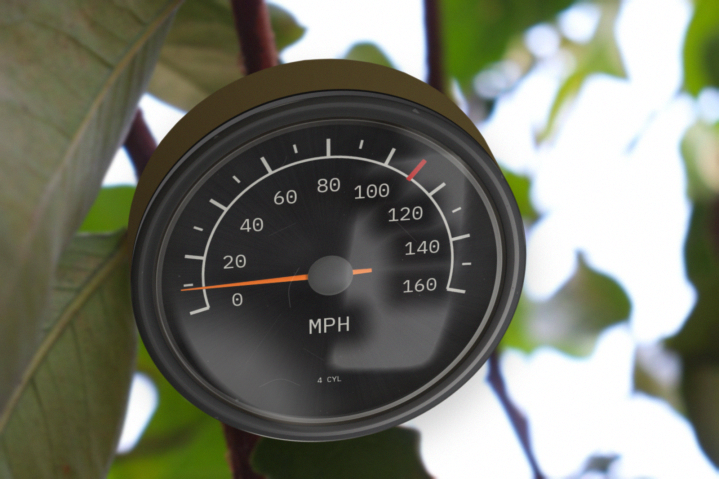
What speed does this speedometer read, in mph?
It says 10 mph
